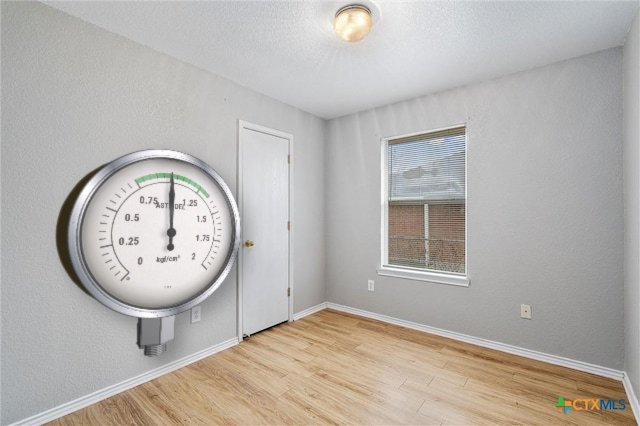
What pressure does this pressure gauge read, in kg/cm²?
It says 1 kg/cm²
